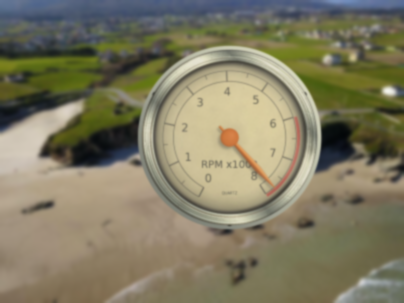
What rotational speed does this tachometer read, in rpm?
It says 7750 rpm
